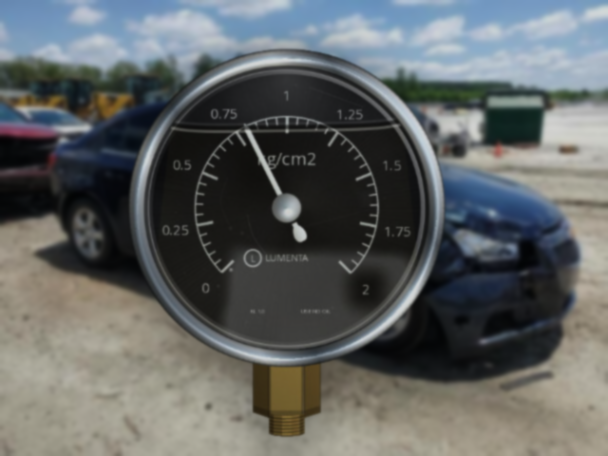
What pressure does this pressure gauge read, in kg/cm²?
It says 0.8 kg/cm²
